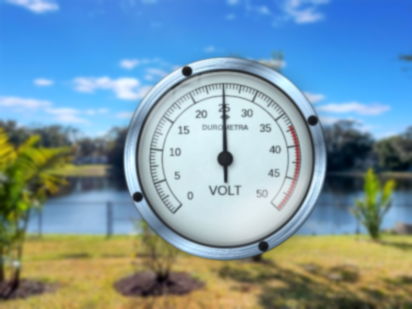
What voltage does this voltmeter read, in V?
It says 25 V
